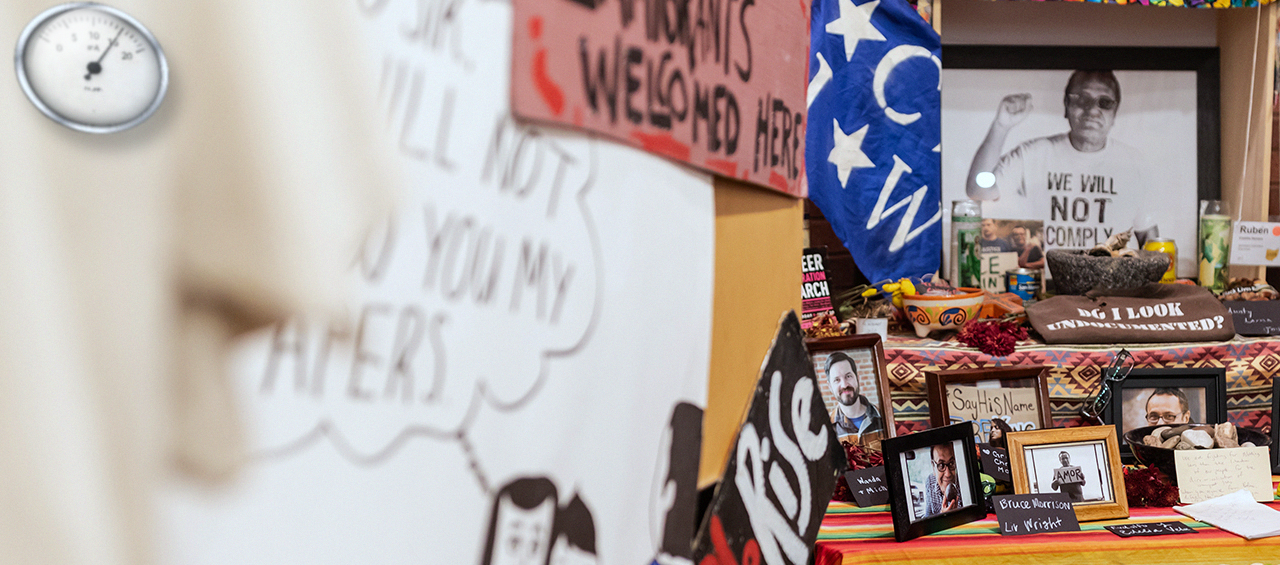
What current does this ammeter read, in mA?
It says 15 mA
